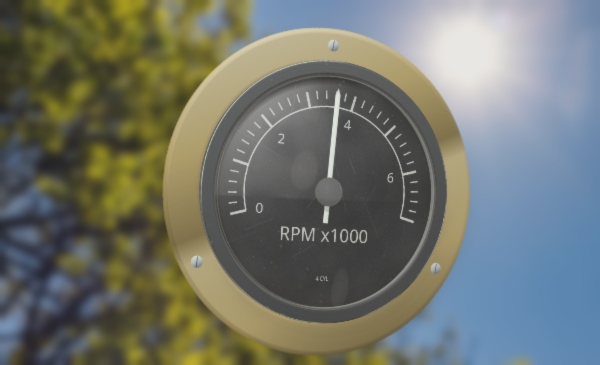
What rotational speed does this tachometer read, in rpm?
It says 3600 rpm
